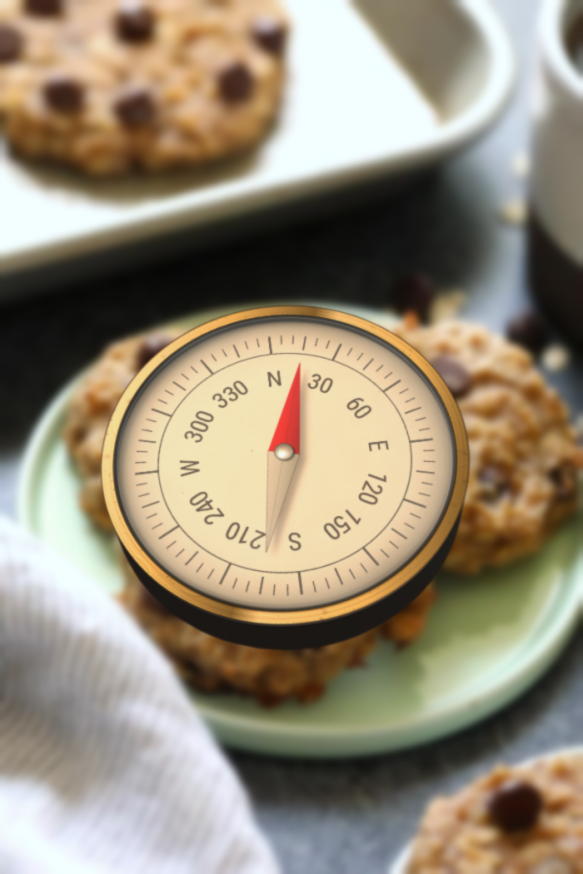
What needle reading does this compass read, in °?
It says 15 °
